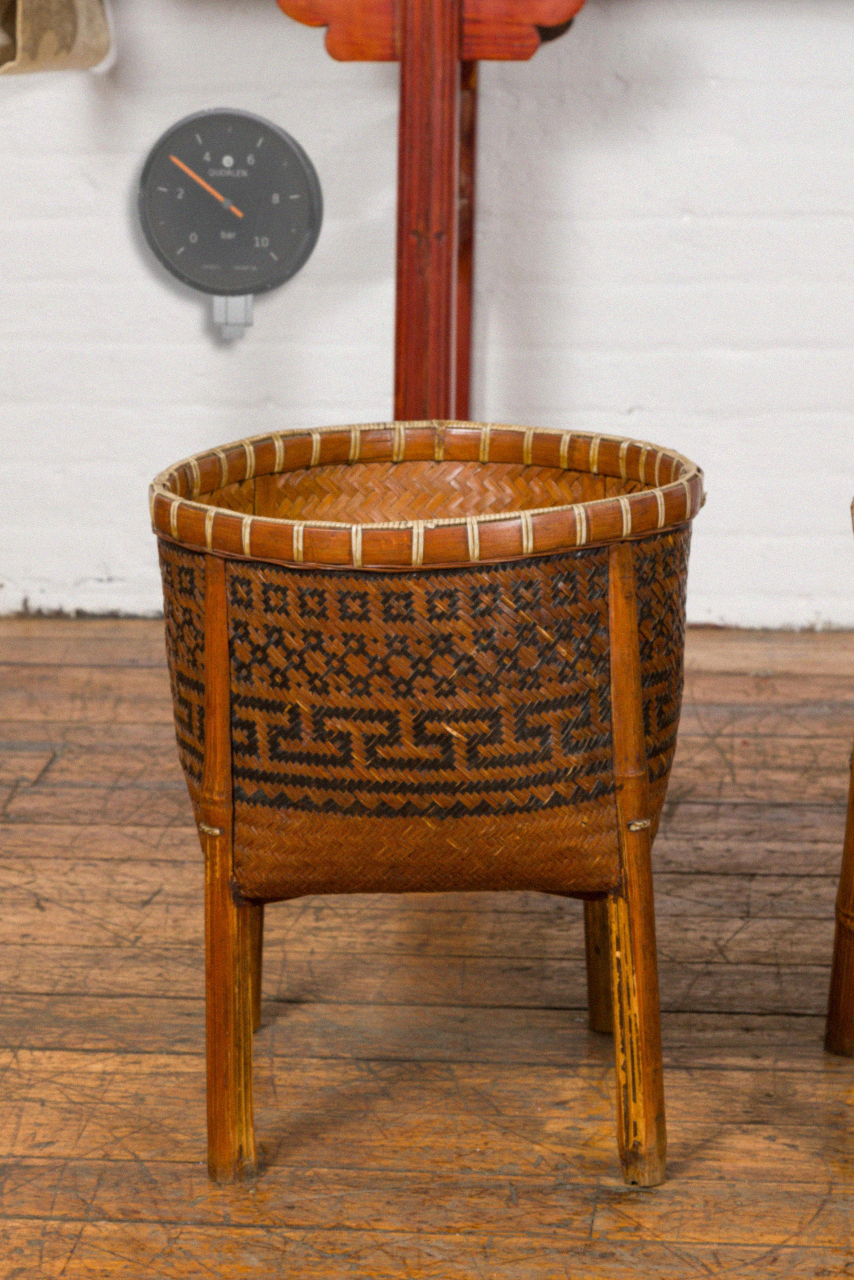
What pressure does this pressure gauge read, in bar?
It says 3 bar
